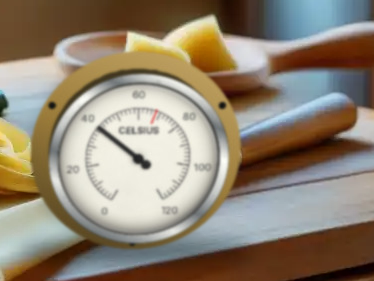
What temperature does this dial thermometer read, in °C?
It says 40 °C
